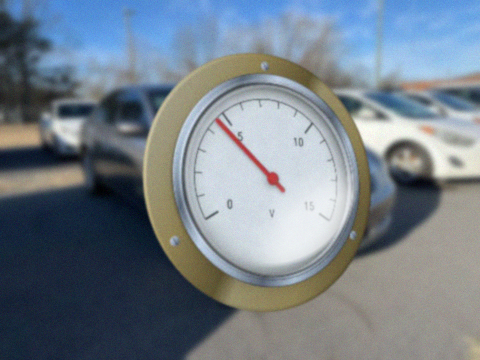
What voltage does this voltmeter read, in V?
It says 4.5 V
